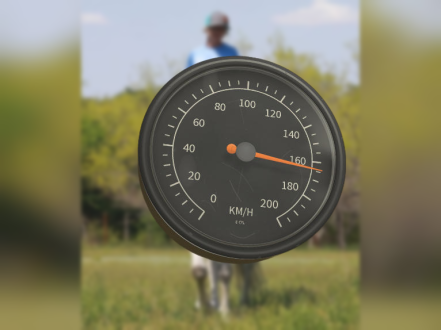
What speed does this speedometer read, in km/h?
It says 165 km/h
